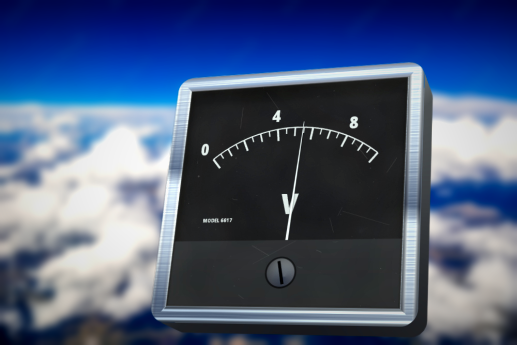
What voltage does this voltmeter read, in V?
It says 5.5 V
